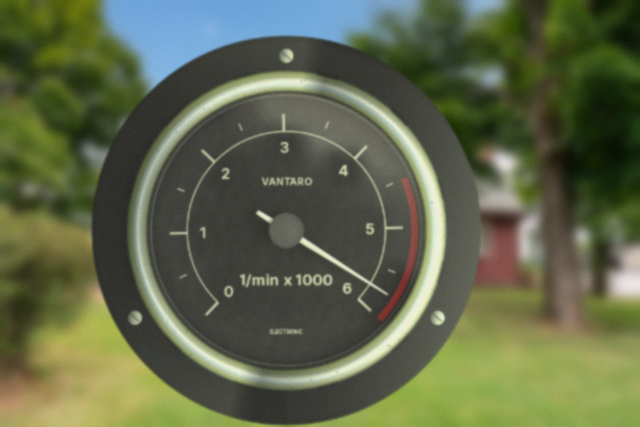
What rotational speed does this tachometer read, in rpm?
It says 5750 rpm
